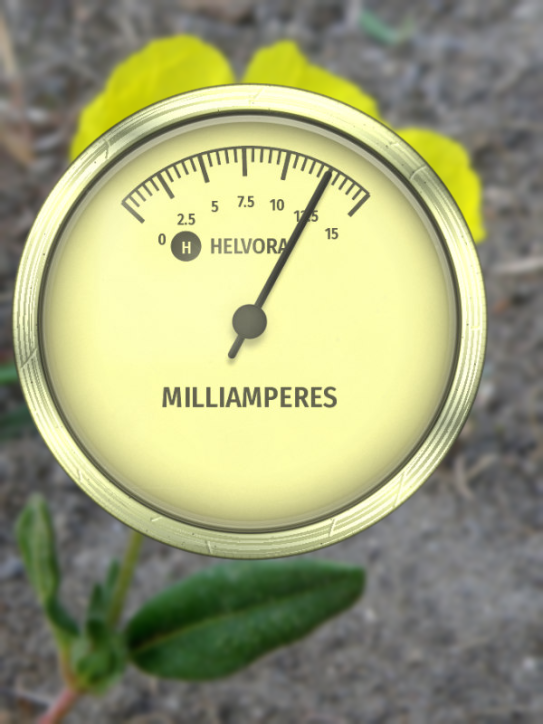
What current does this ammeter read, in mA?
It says 12.5 mA
